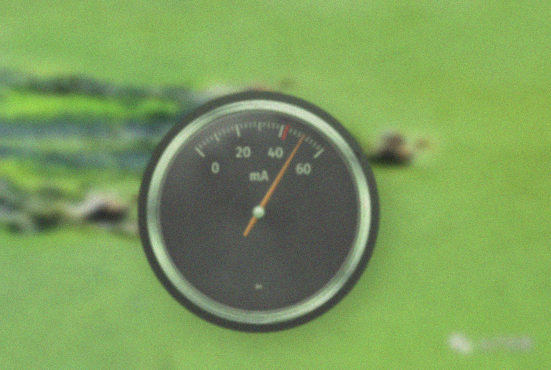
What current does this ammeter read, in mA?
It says 50 mA
